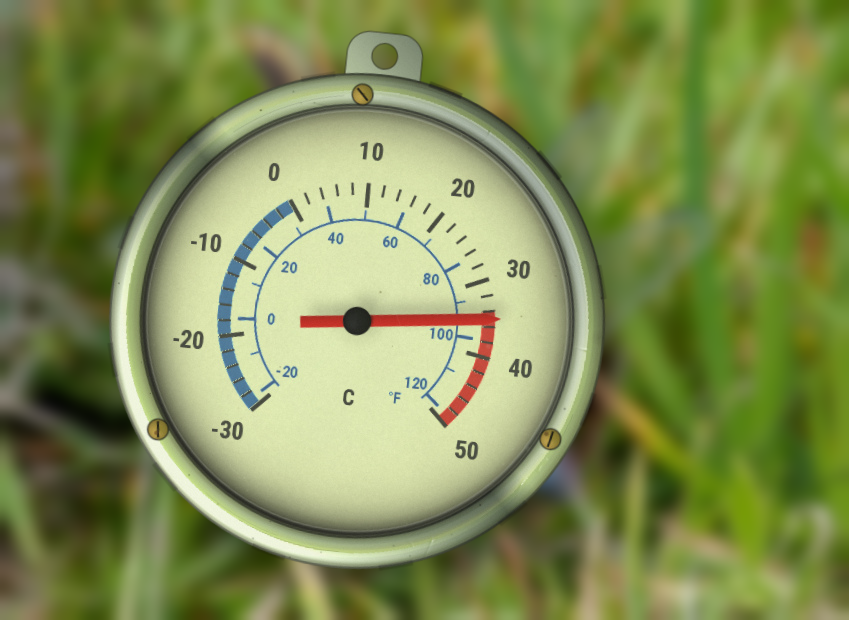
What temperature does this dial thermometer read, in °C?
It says 35 °C
